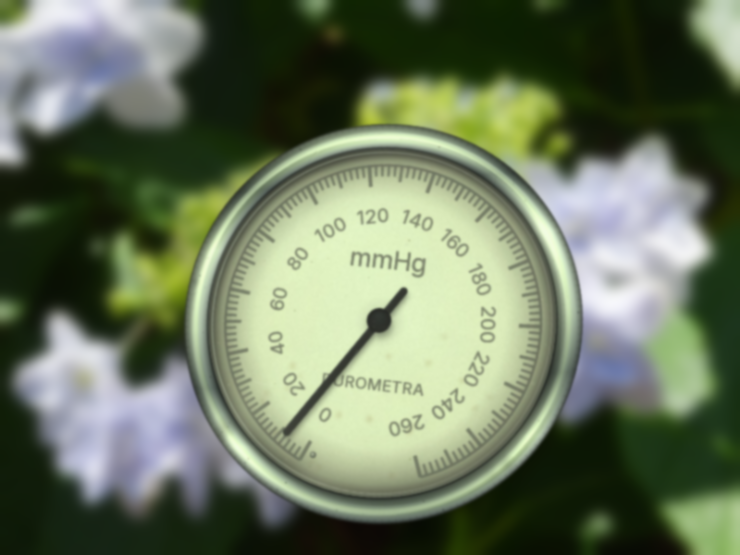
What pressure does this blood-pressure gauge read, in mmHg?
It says 8 mmHg
